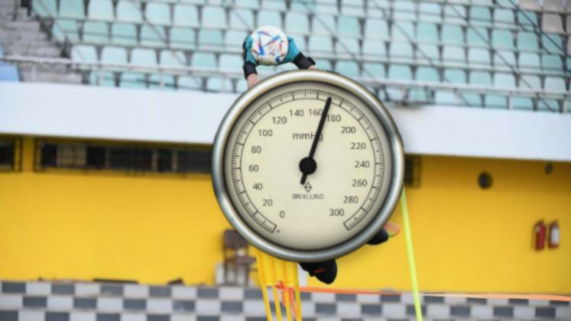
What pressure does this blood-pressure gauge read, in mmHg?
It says 170 mmHg
